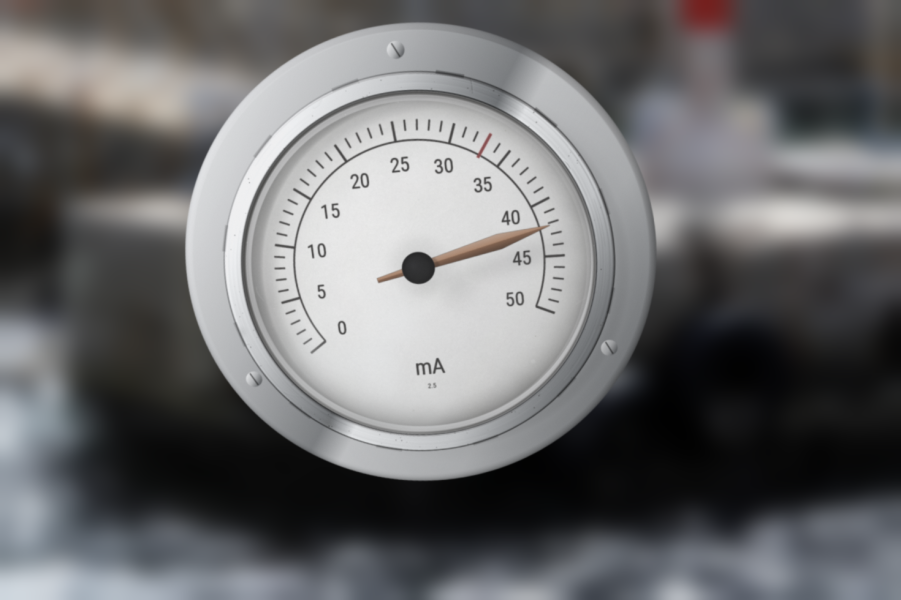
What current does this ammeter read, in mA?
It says 42 mA
